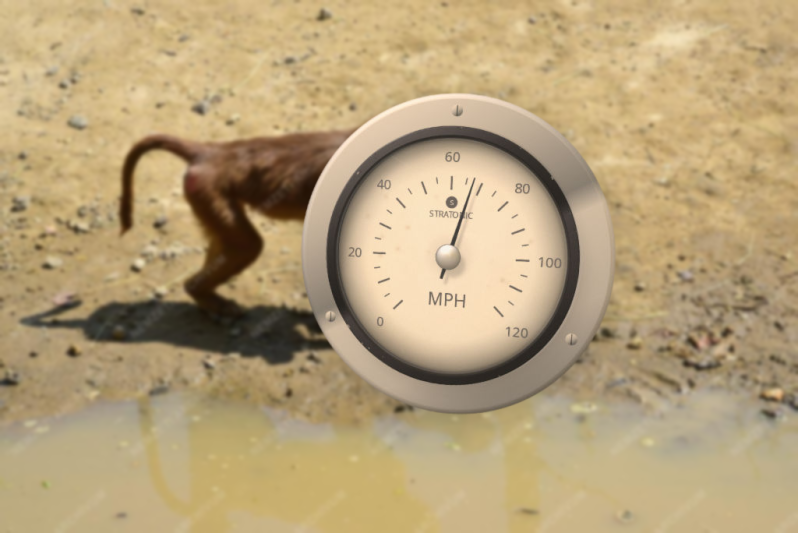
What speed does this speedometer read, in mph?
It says 67.5 mph
